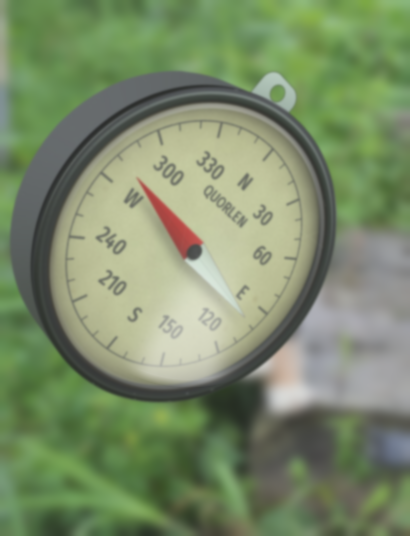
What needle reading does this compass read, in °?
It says 280 °
